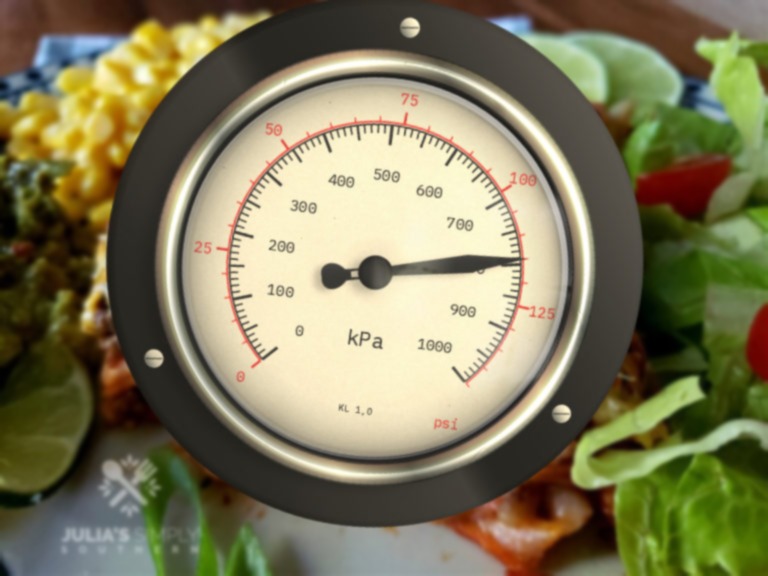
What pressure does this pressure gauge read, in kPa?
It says 790 kPa
